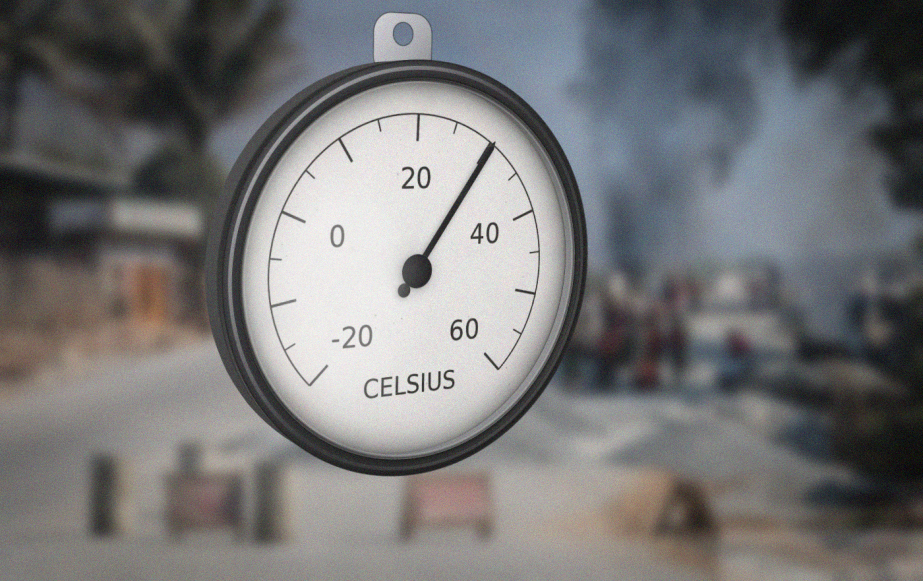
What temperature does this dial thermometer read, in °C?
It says 30 °C
